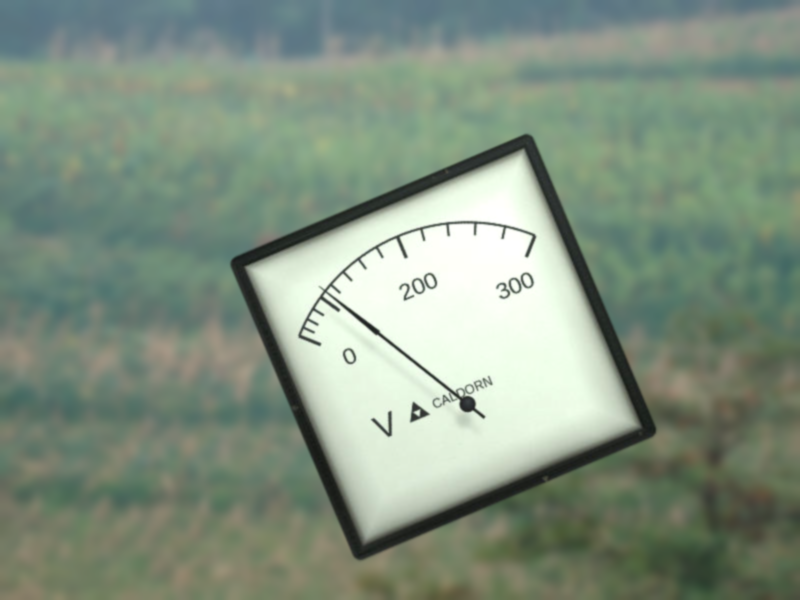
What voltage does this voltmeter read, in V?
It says 110 V
